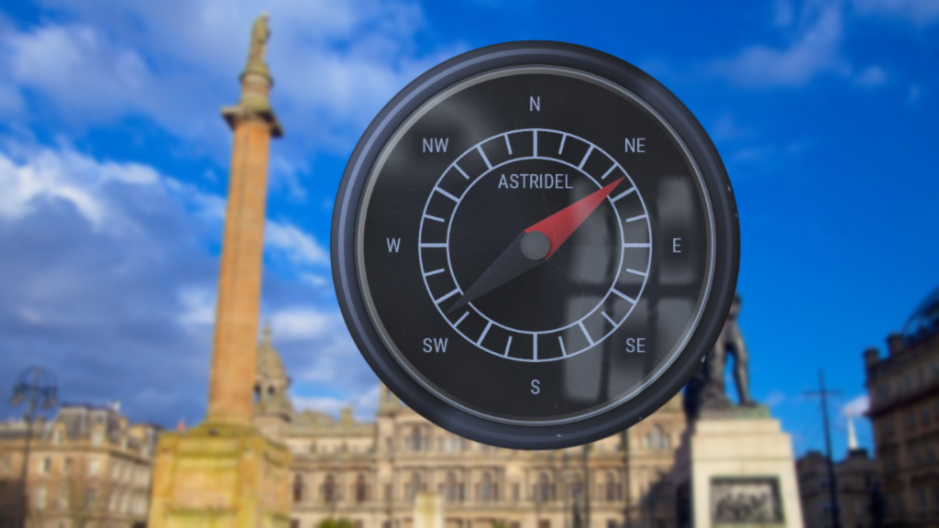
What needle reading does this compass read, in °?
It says 52.5 °
